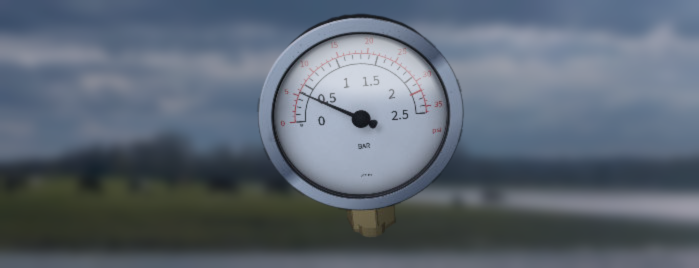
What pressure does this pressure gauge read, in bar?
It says 0.4 bar
